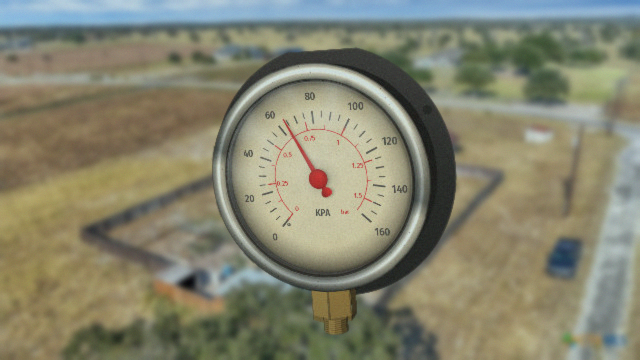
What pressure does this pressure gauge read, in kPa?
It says 65 kPa
